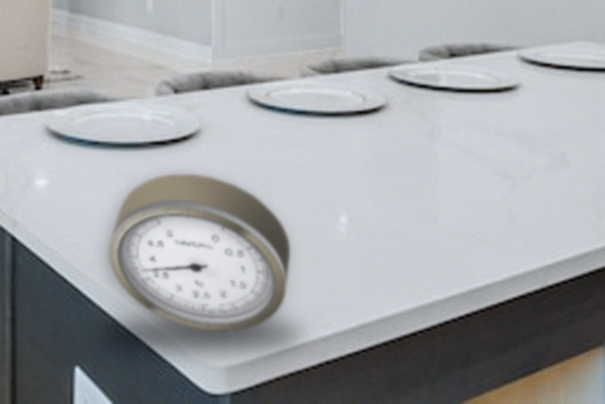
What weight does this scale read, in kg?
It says 3.75 kg
